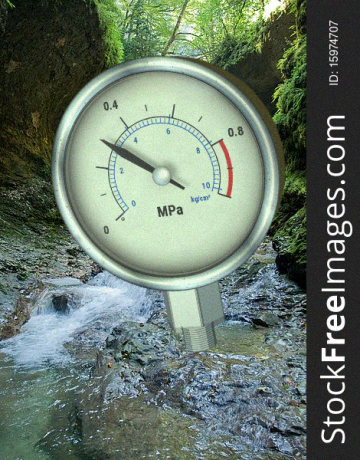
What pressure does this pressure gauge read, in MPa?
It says 0.3 MPa
